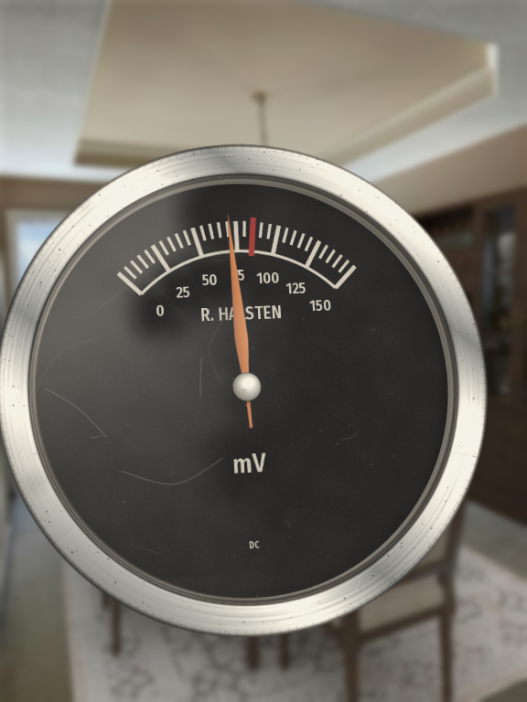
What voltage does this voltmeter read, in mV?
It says 70 mV
